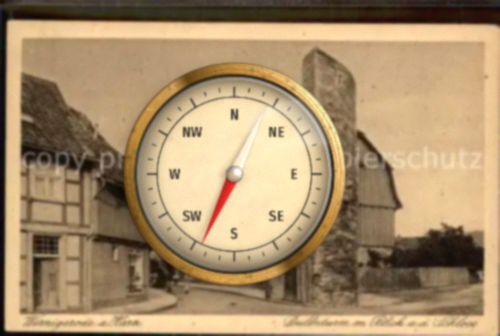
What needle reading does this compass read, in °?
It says 205 °
